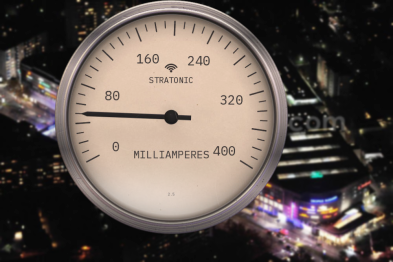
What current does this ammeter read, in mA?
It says 50 mA
